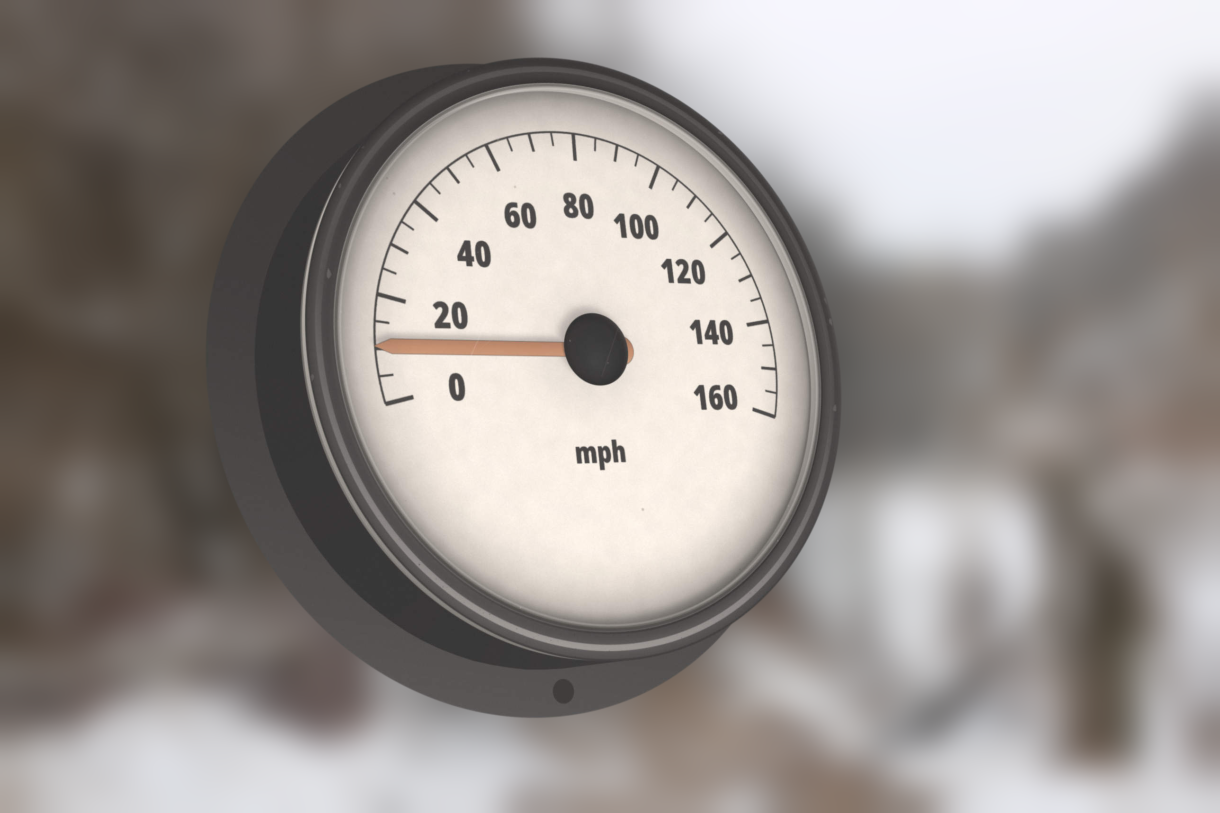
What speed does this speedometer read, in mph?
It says 10 mph
